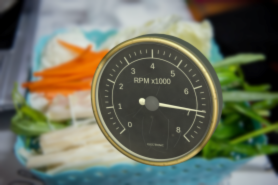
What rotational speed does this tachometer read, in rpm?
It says 6800 rpm
